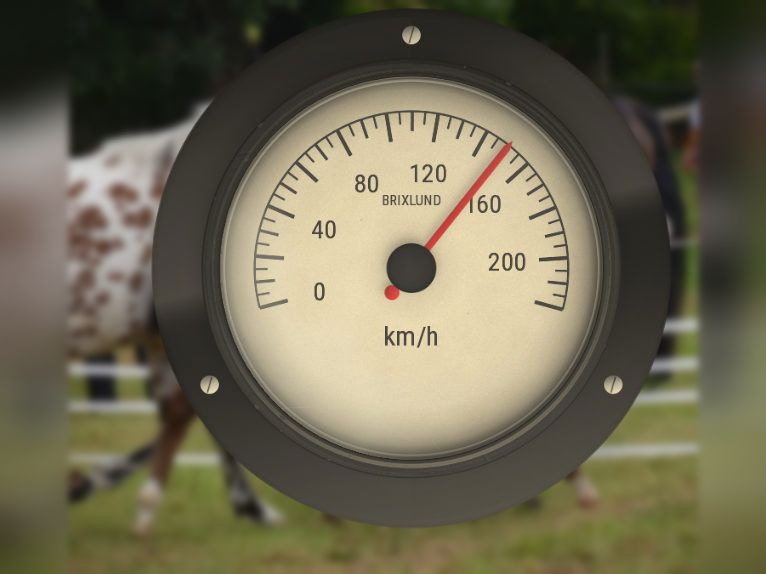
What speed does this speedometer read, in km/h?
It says 150 km/h
